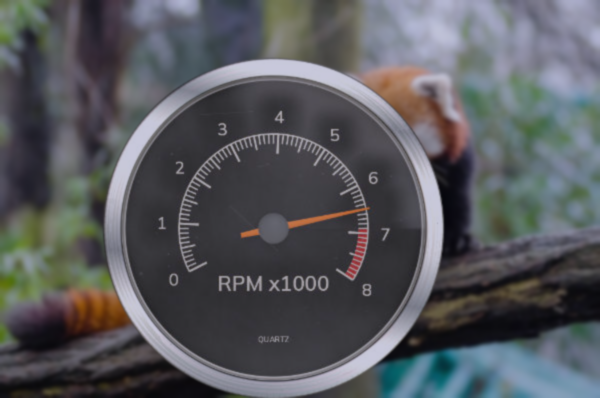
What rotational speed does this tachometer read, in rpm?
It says 6500 rpm
